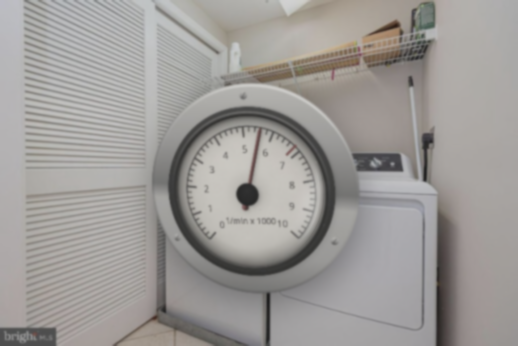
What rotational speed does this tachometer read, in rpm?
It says 5600 rpm
